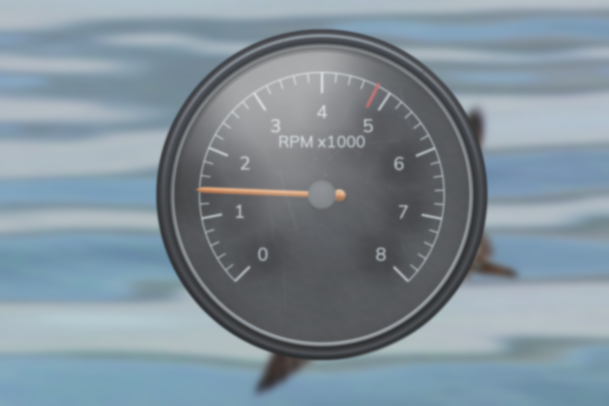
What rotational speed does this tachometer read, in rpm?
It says 1400 rpm
